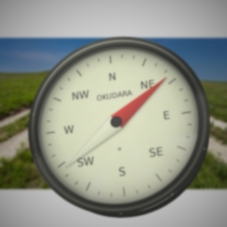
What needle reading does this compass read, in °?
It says 55 °
